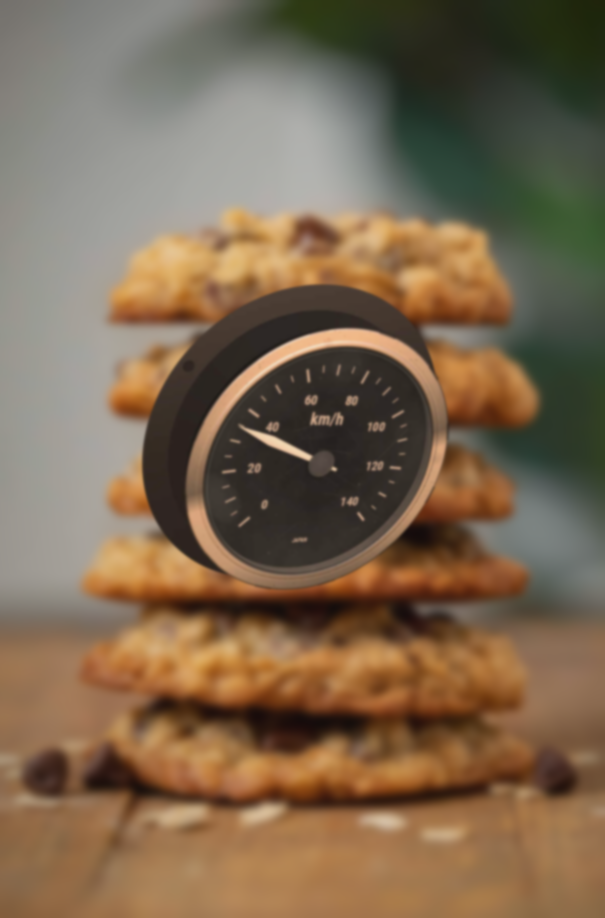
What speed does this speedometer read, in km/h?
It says 35 km/h
